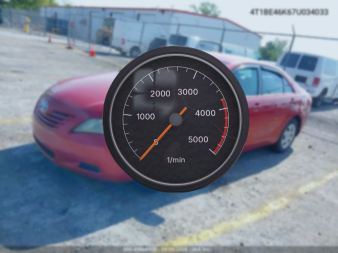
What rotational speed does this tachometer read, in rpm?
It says 0 rpm
